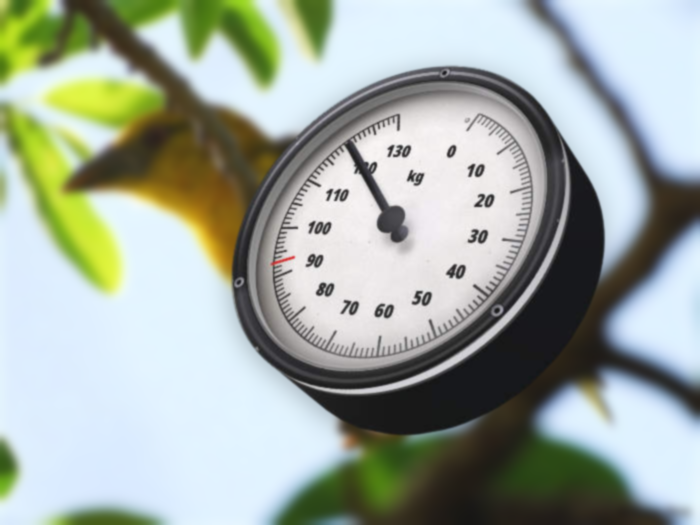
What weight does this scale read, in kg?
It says 120 kg
